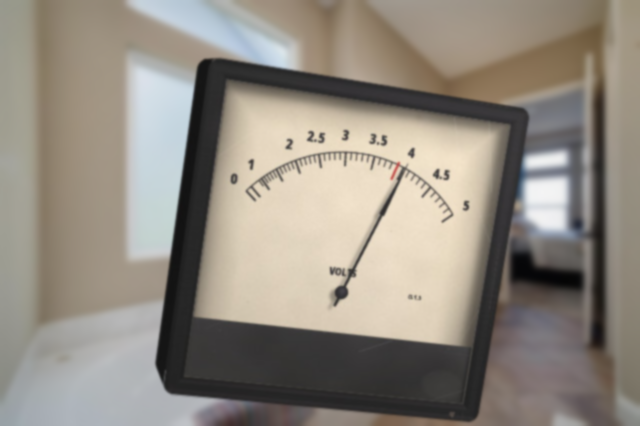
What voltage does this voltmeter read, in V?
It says 4 V
